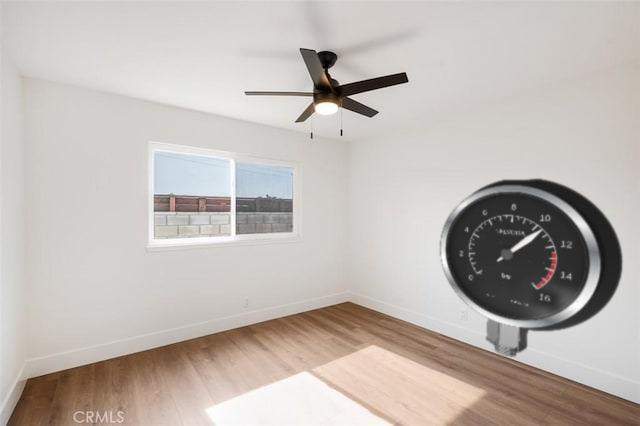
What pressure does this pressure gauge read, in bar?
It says 10.5 bar
